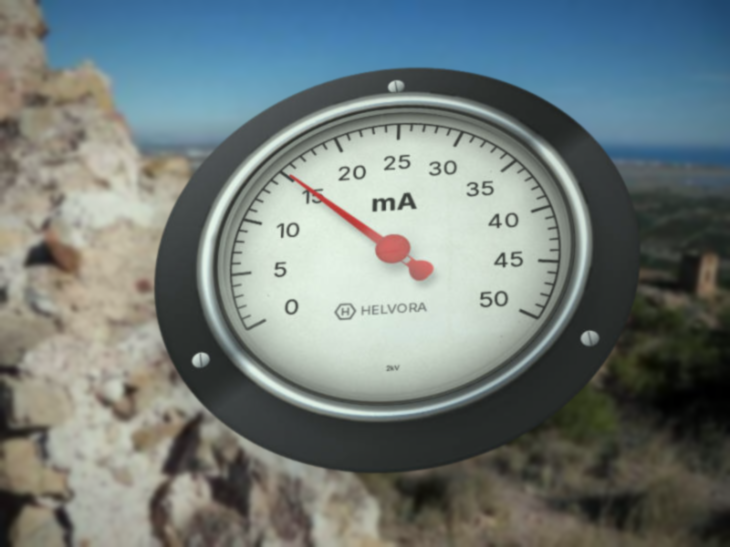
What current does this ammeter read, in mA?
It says 15 mA
